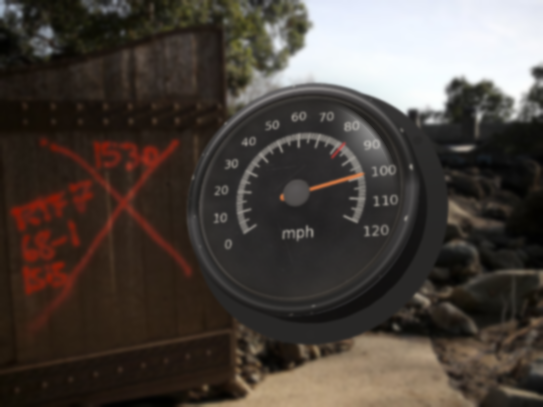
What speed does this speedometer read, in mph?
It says 100 mph
